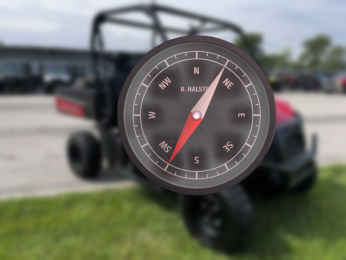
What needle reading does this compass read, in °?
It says 210 °
